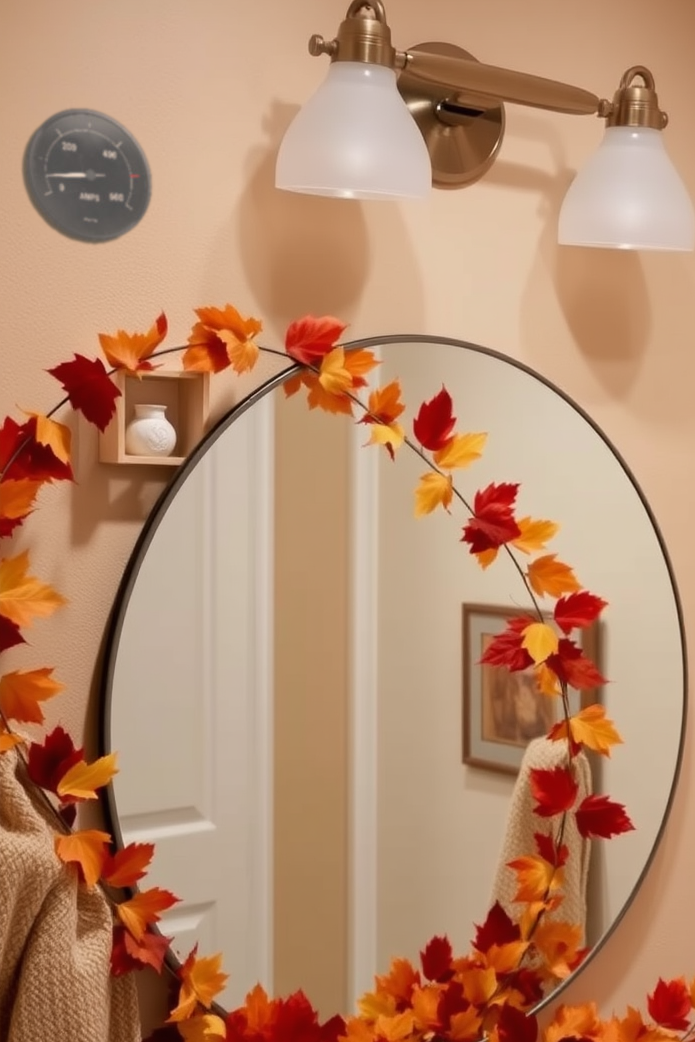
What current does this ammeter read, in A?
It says 50 A
